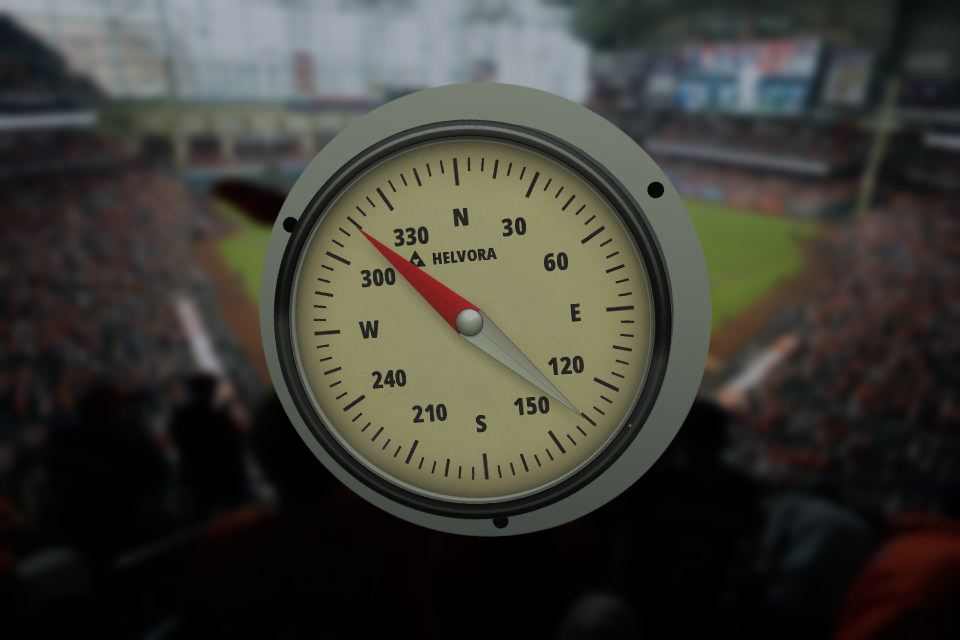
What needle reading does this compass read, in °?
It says 315 °
